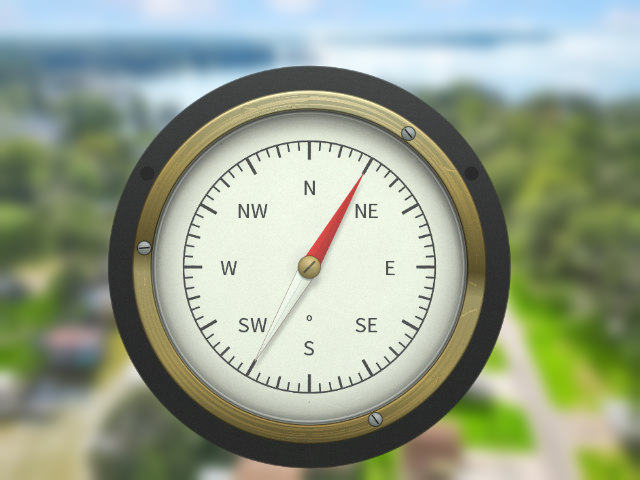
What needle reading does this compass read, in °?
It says 30 °
